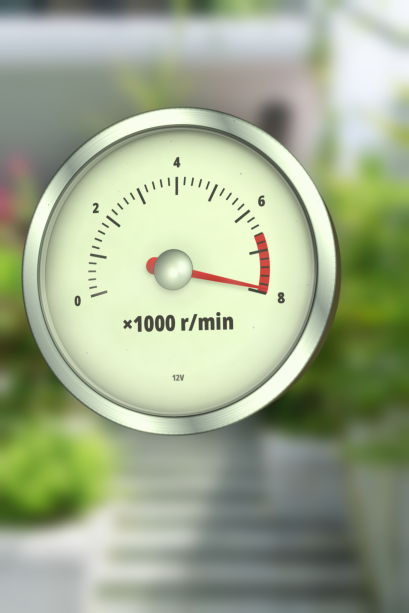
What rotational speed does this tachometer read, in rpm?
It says 7900 rpm
